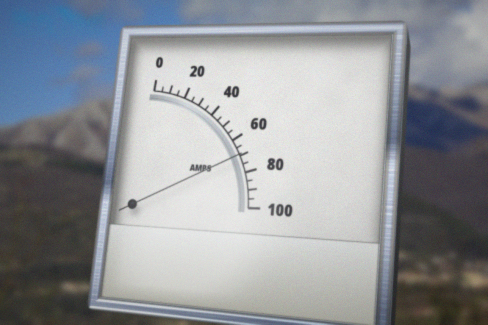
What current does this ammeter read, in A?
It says 70 A
